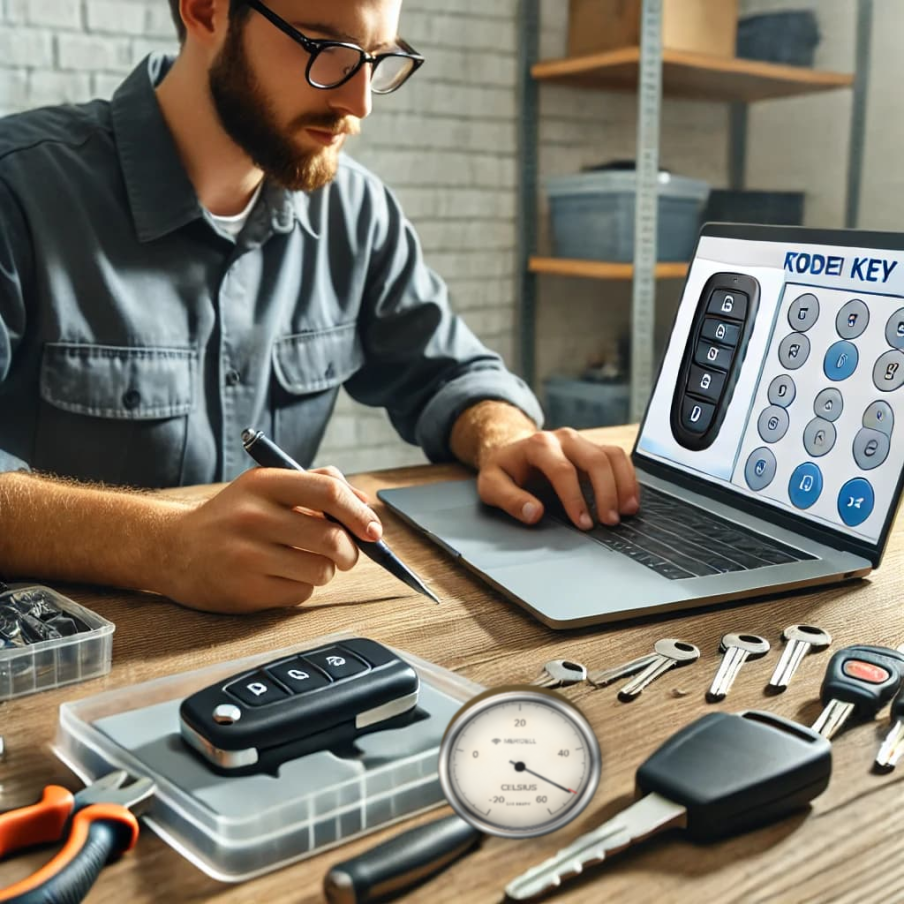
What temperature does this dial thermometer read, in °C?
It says 52 °C
